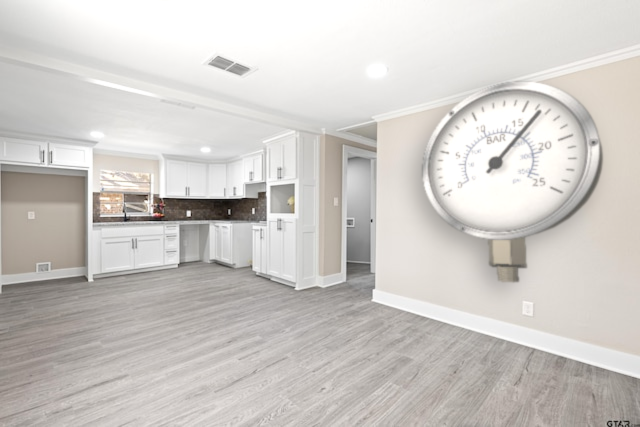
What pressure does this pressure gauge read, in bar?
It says 16.5 bar
